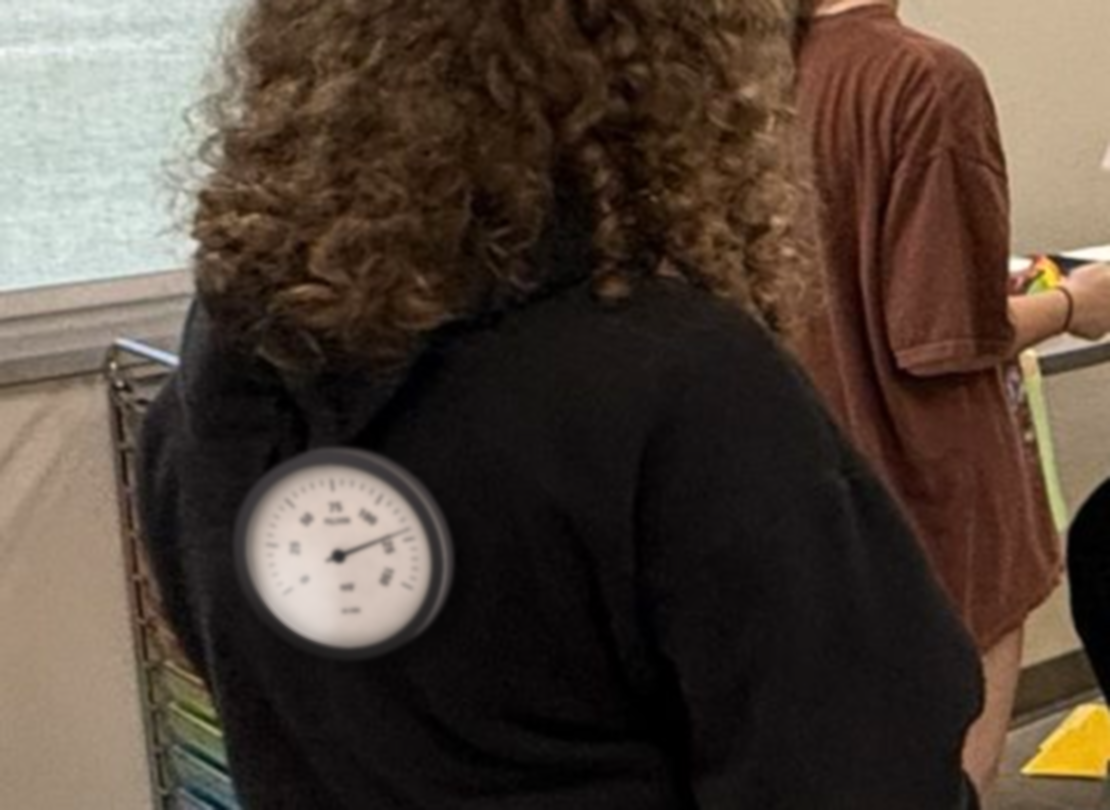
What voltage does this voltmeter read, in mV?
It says 120 mV
